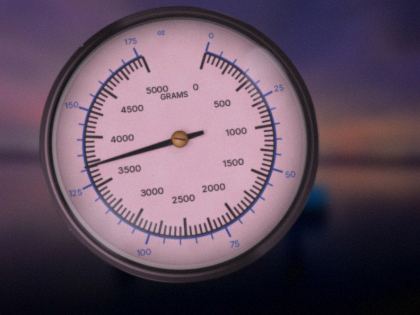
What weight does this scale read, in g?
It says 3700 g
